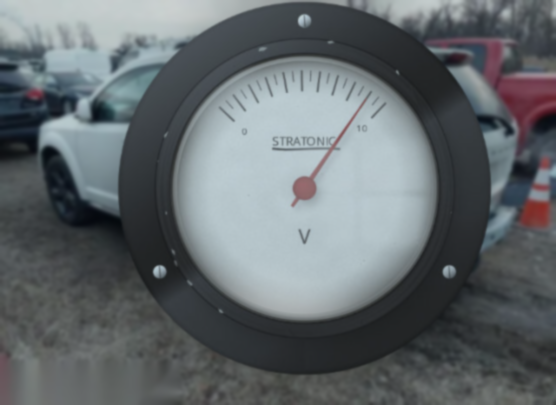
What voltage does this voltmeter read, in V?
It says 9 V
